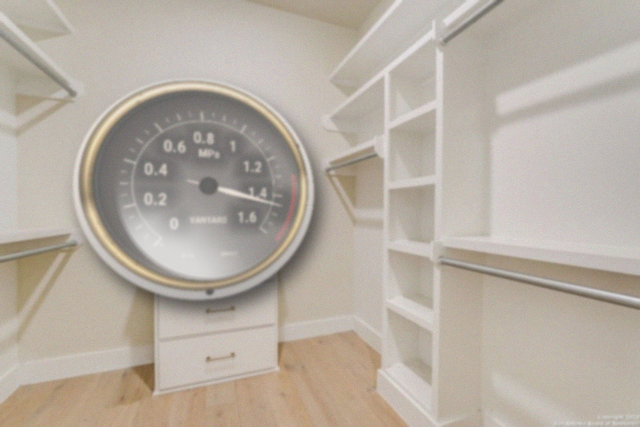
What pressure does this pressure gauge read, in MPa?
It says 1.45 MPa
